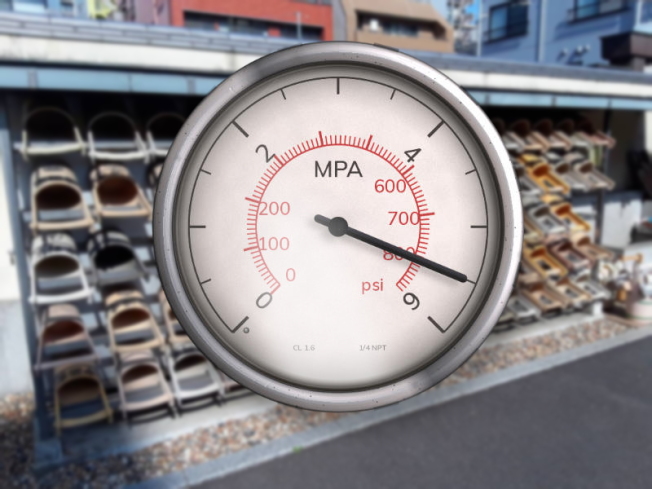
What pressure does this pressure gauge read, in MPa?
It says 5.5 MPa
